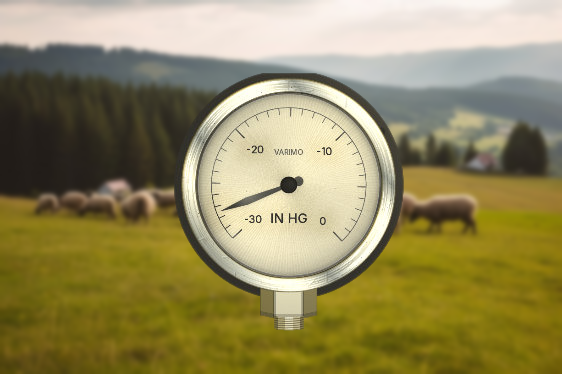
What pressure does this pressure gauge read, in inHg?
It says -27.5 inHg
